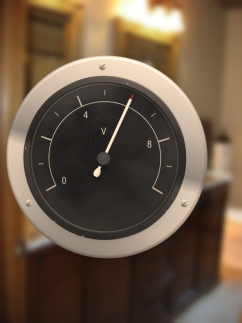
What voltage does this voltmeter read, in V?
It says 6 V
